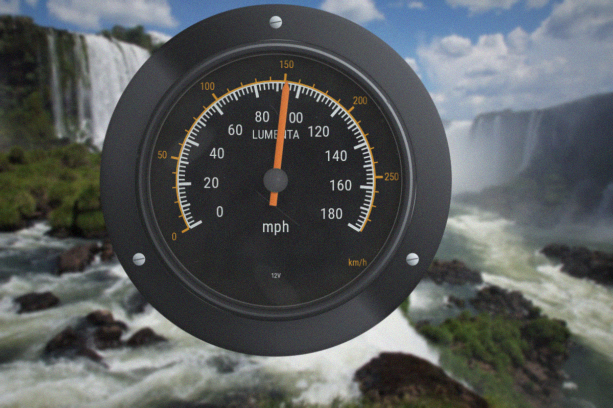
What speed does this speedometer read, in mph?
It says 94 mph
